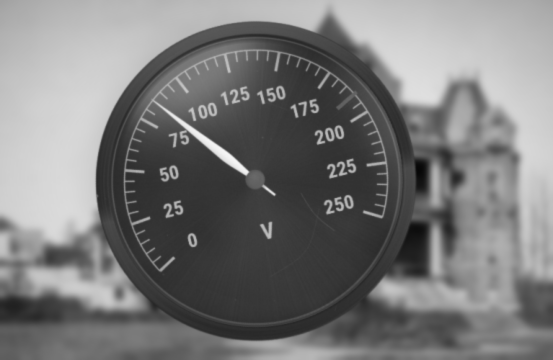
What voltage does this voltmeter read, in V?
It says 85 V
